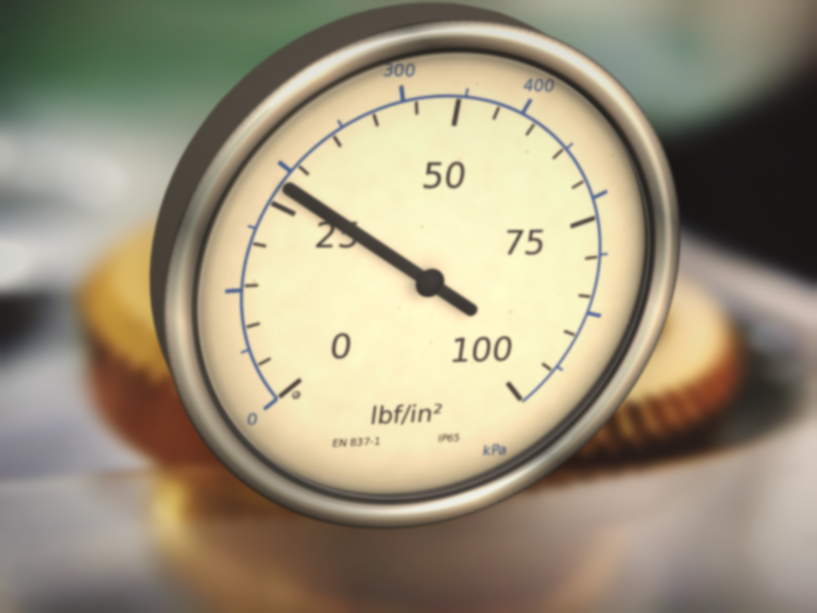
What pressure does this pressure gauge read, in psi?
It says 27.5 psi
